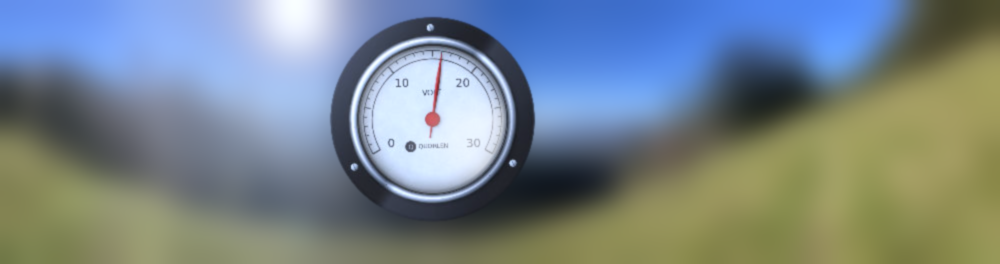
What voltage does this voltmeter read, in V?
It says 16 V
